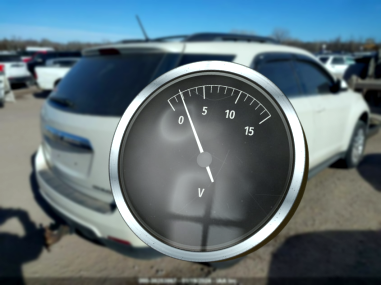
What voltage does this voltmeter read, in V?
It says 2 V
